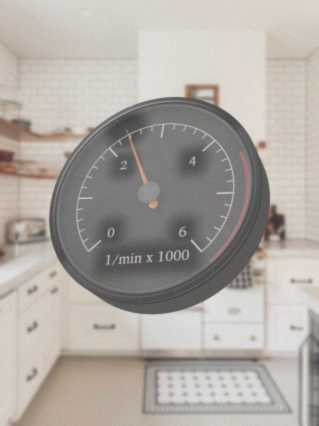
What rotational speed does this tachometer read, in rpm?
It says 2400 rpm
